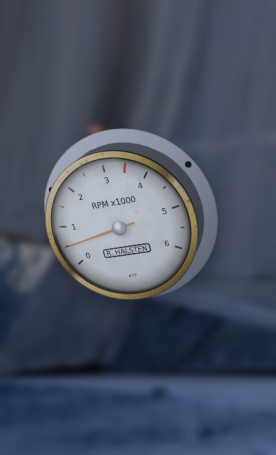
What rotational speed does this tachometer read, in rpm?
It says 500 rpm
